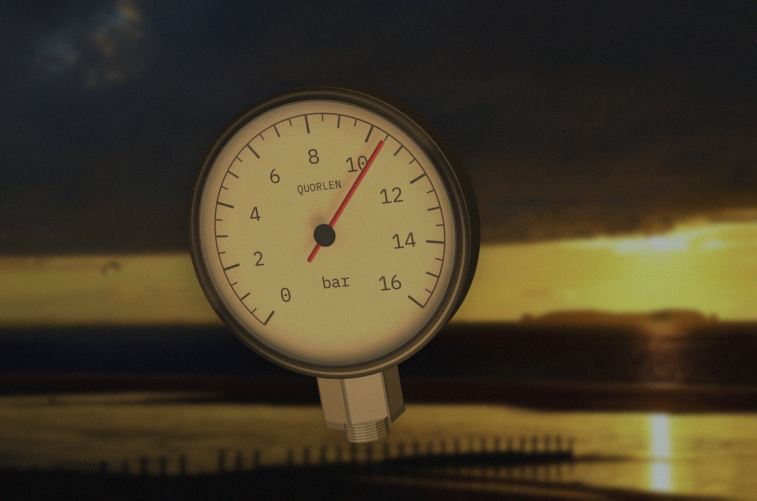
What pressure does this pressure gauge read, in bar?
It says 10.5 bar
